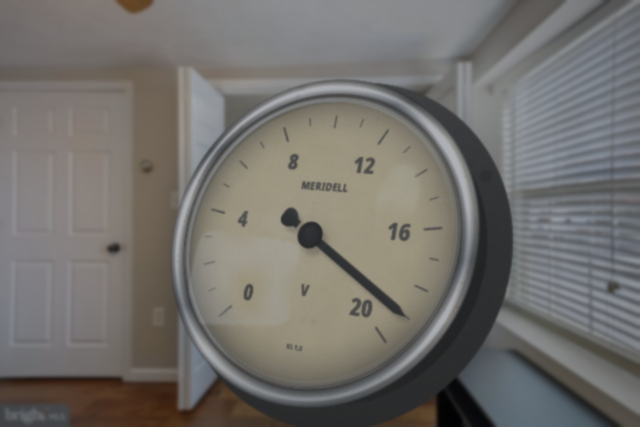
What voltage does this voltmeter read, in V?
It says 19 V
